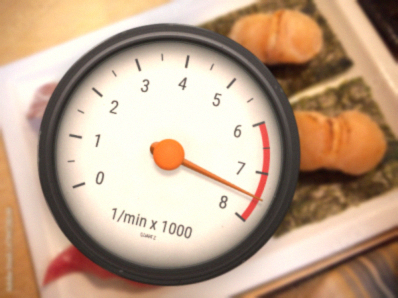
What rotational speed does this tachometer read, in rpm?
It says 7500 rpm
